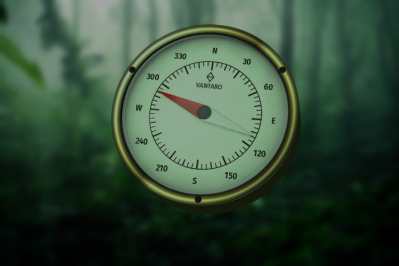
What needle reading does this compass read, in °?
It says 290 °
